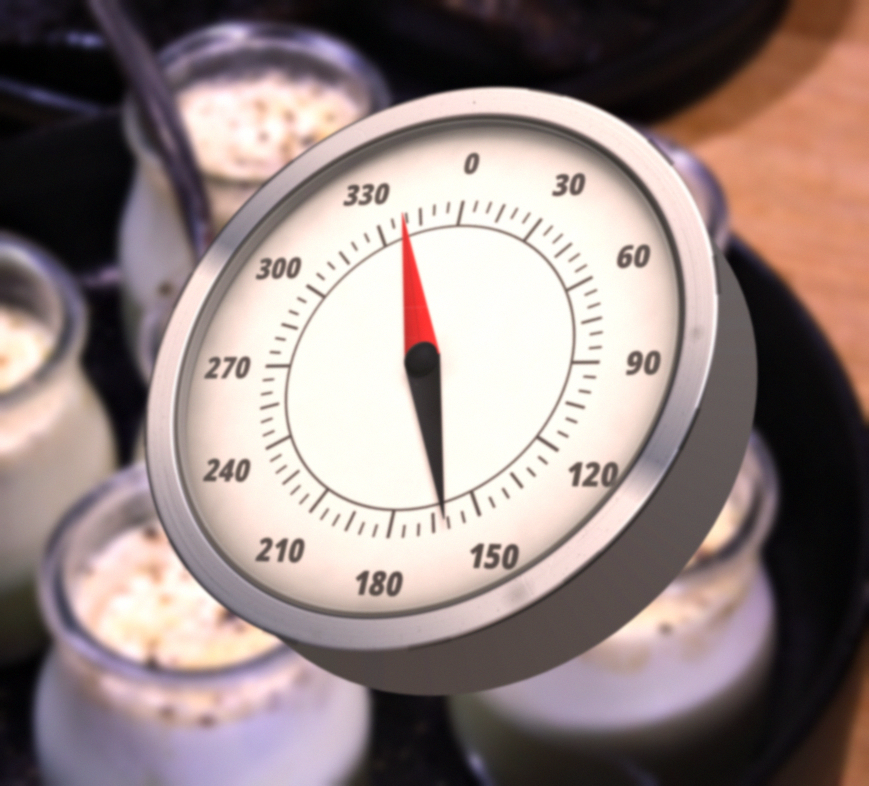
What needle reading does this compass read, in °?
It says 340 °
